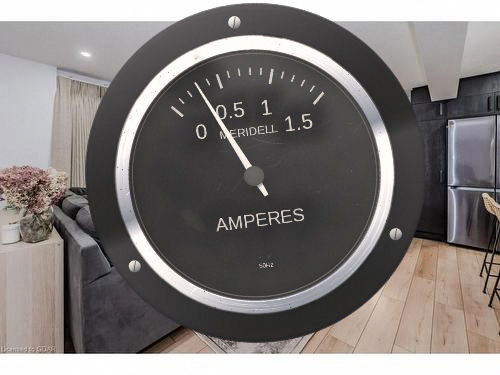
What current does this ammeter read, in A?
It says 0.3 A
